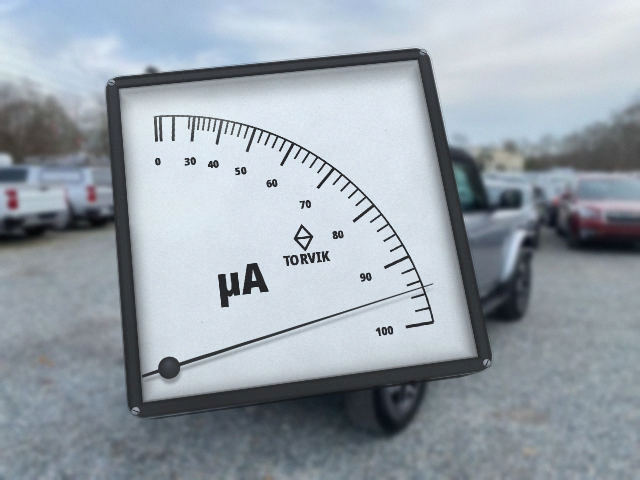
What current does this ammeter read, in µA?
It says 95 µA
